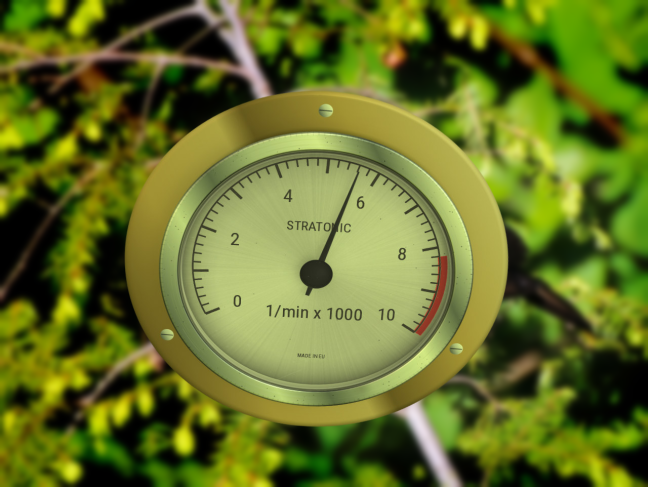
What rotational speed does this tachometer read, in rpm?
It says 5600 rpm
